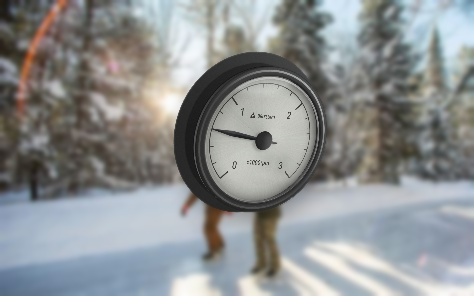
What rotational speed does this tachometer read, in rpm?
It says 600 rpm
